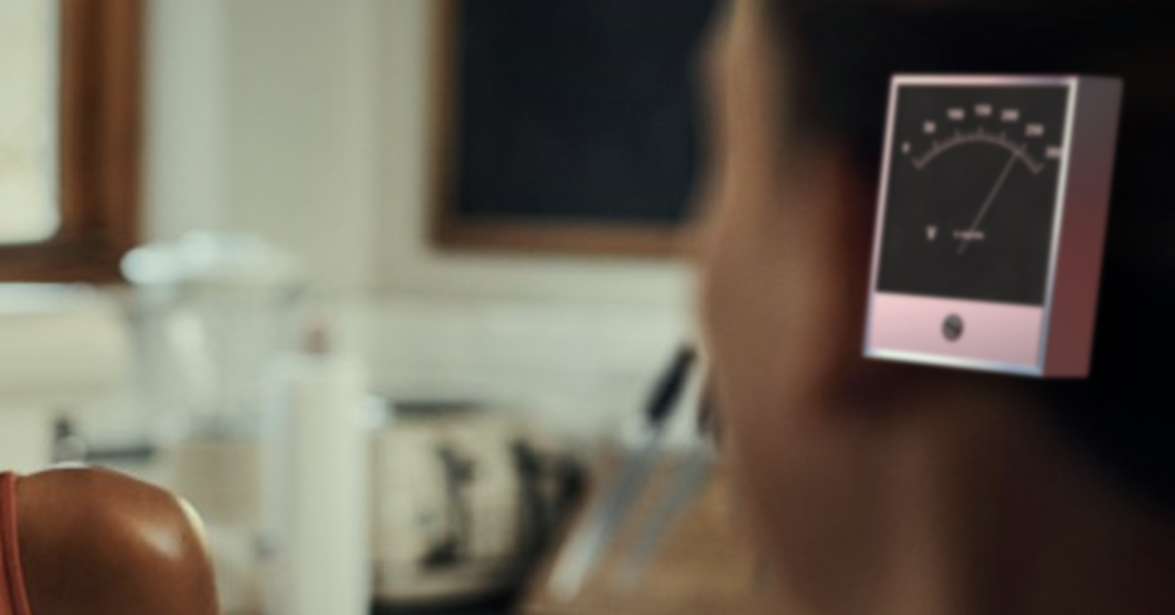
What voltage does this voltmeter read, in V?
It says 250 V
